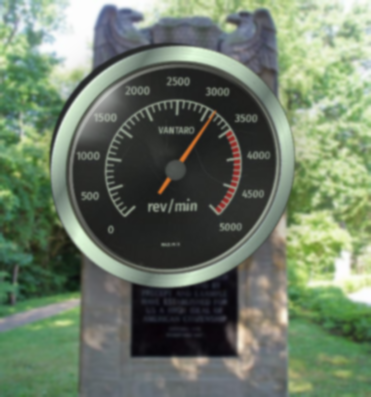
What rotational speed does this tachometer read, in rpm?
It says 3100 rpm
